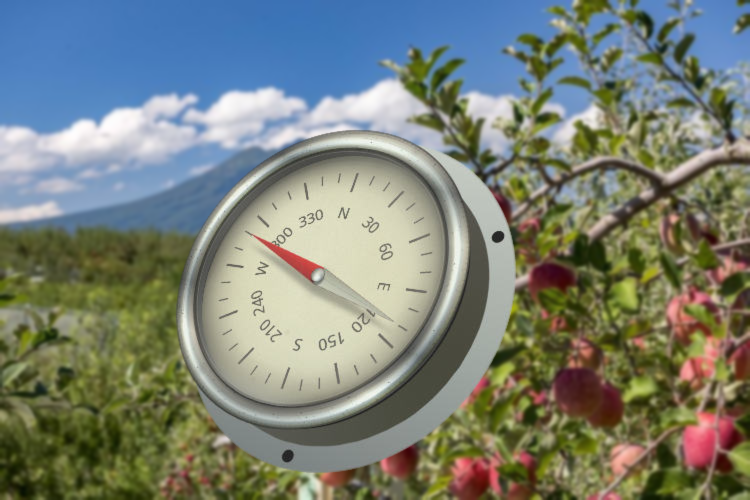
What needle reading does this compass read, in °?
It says 290 °
